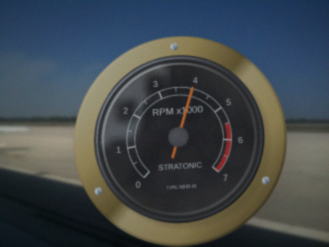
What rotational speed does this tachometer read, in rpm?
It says 4000 rpm
